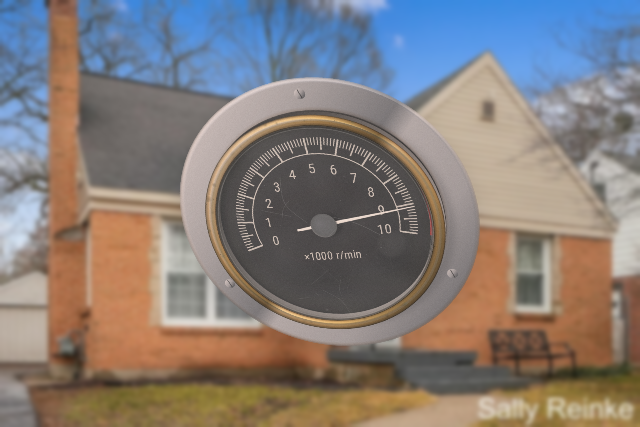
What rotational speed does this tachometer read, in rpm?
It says 9000 rpm
